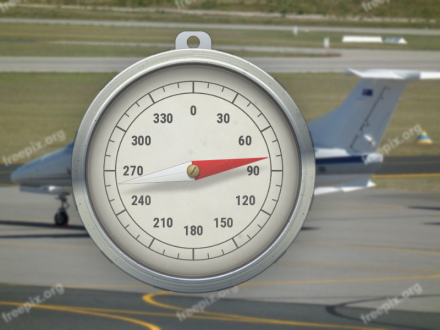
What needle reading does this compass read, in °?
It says 80 °
